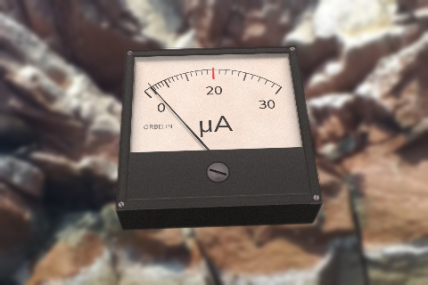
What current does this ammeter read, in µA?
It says 5 µA
